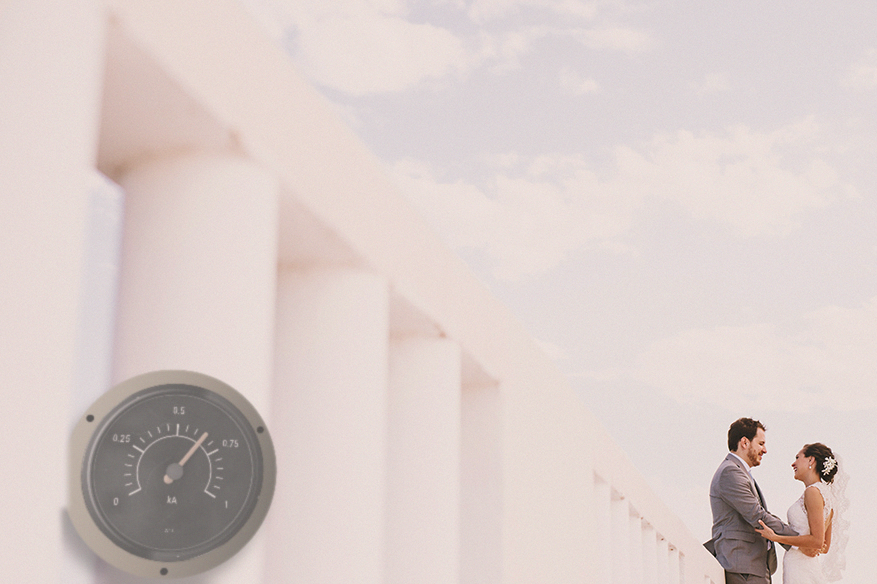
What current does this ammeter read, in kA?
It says 0.65 kA
